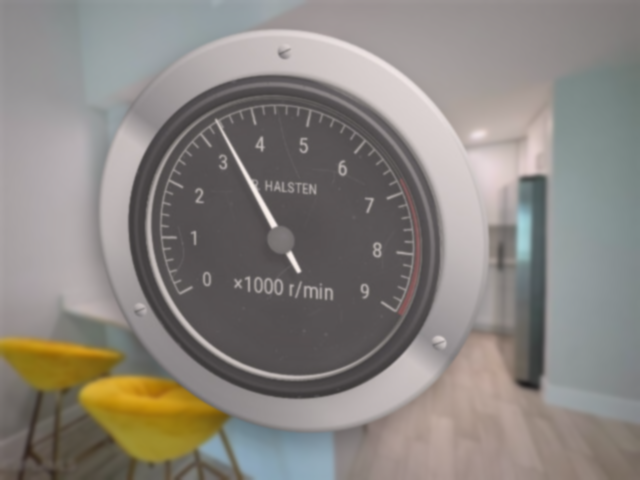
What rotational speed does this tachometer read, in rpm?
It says 3400 rpm
